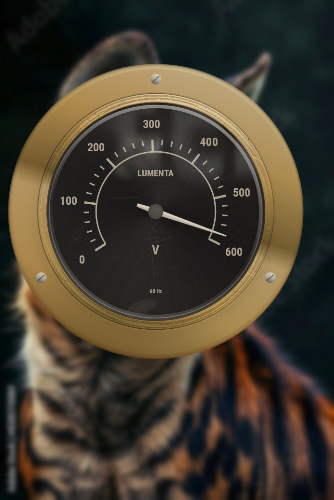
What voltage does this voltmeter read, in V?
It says 580 V
